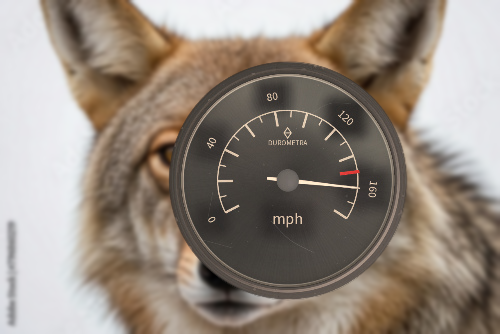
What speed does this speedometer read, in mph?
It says 160 mph
